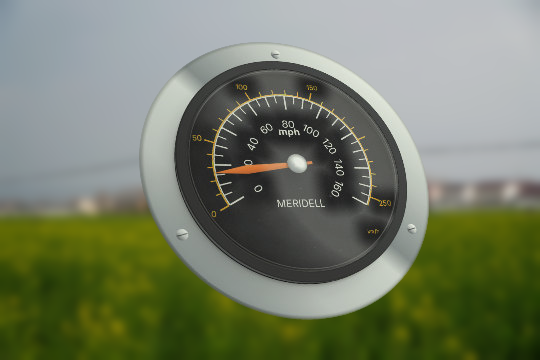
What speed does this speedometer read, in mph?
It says 15 mph
